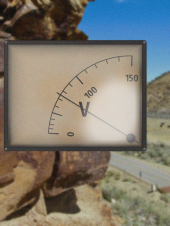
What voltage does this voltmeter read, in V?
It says 75 V
